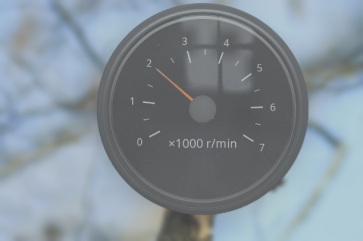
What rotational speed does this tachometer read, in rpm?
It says 2000 rpm
